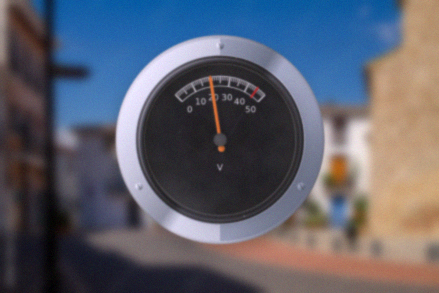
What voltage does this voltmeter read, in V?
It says 20 V
